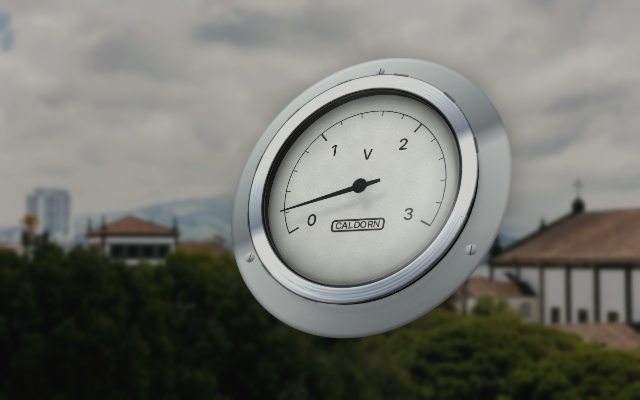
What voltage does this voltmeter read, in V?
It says 0.2 V
